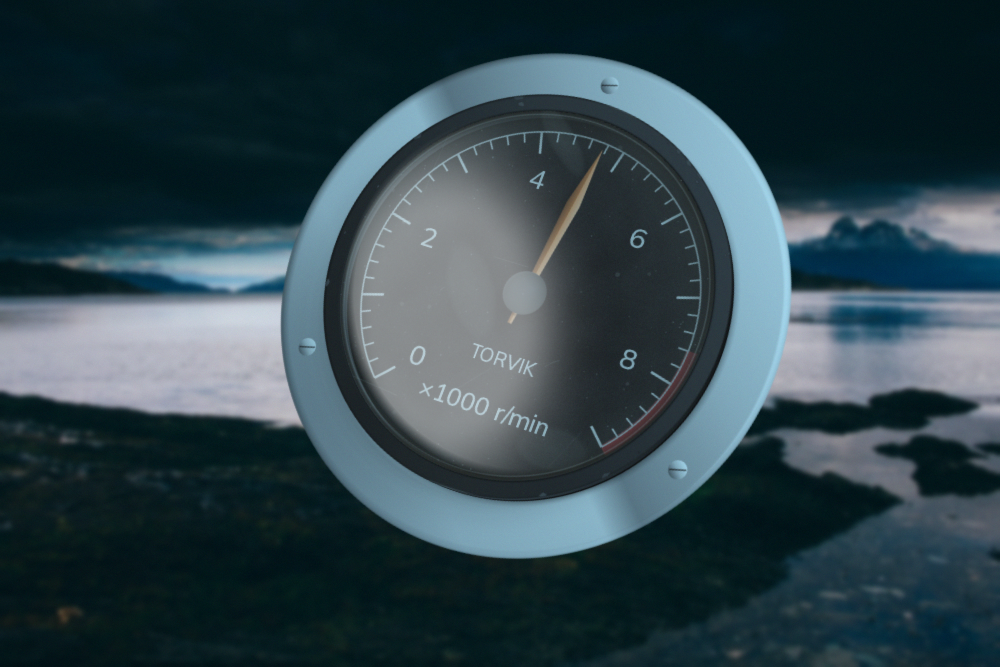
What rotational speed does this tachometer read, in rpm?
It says 4800 rpm
